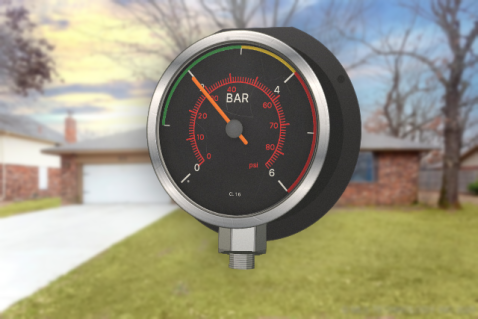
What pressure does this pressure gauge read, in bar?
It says 2 bar
